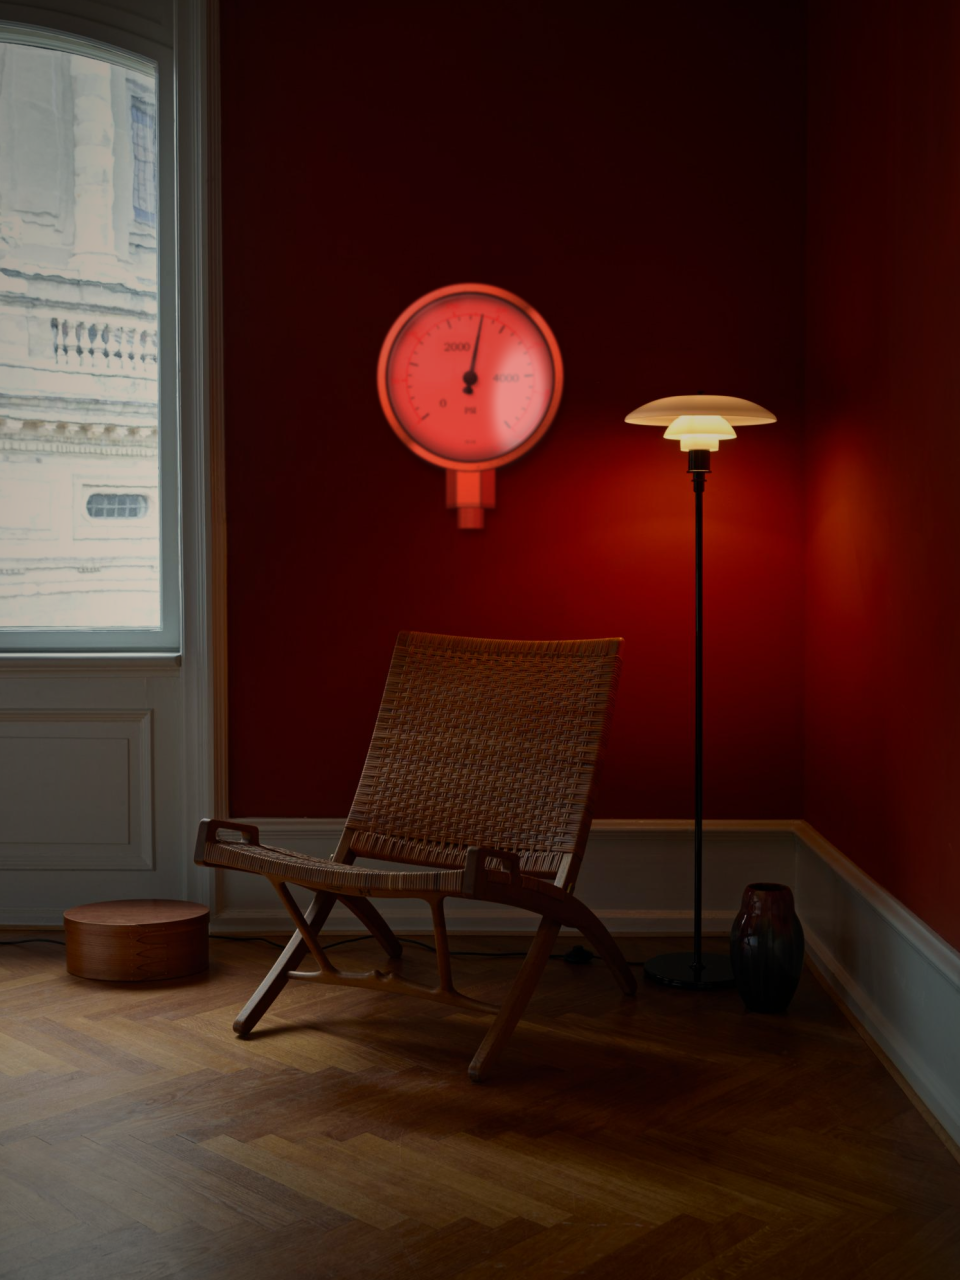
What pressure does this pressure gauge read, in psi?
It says 2600 psi
